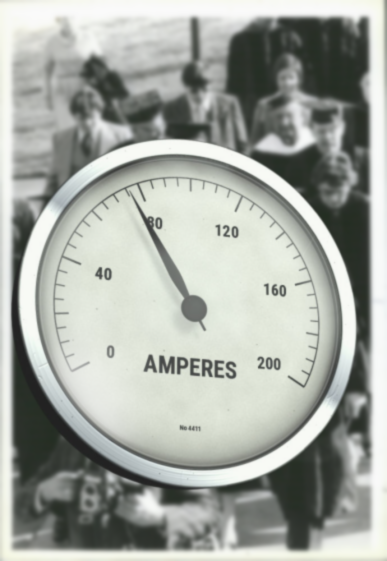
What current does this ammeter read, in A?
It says 75 A
